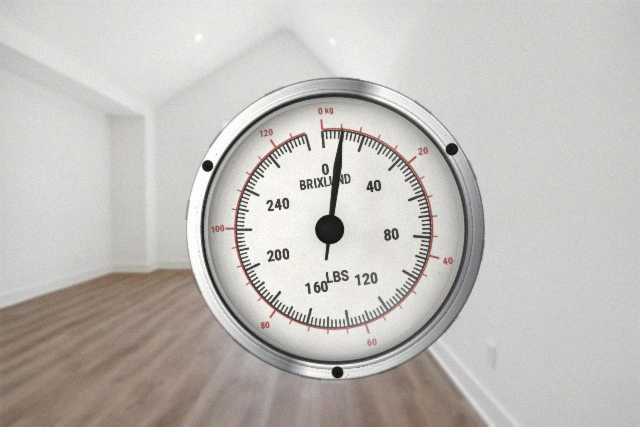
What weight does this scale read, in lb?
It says 10 lb
